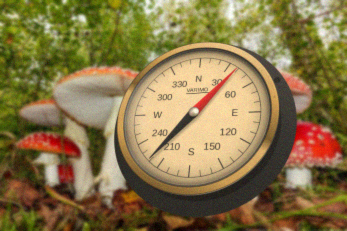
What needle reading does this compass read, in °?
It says 40 °
